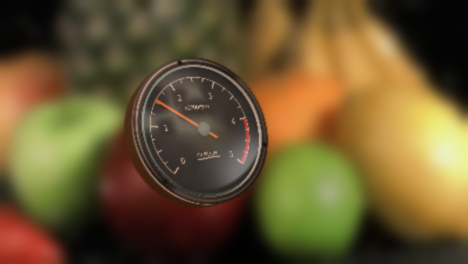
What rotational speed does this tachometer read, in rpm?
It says 1500 rpm
